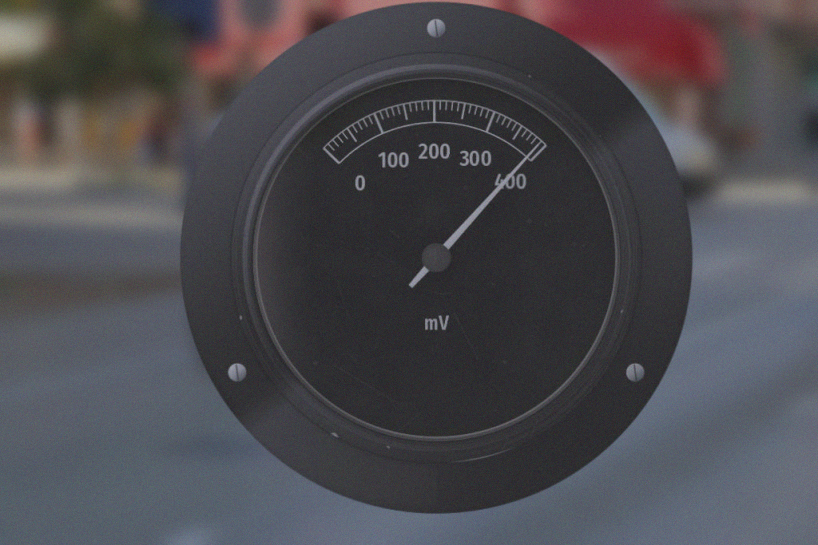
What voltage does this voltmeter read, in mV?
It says 390 mV
